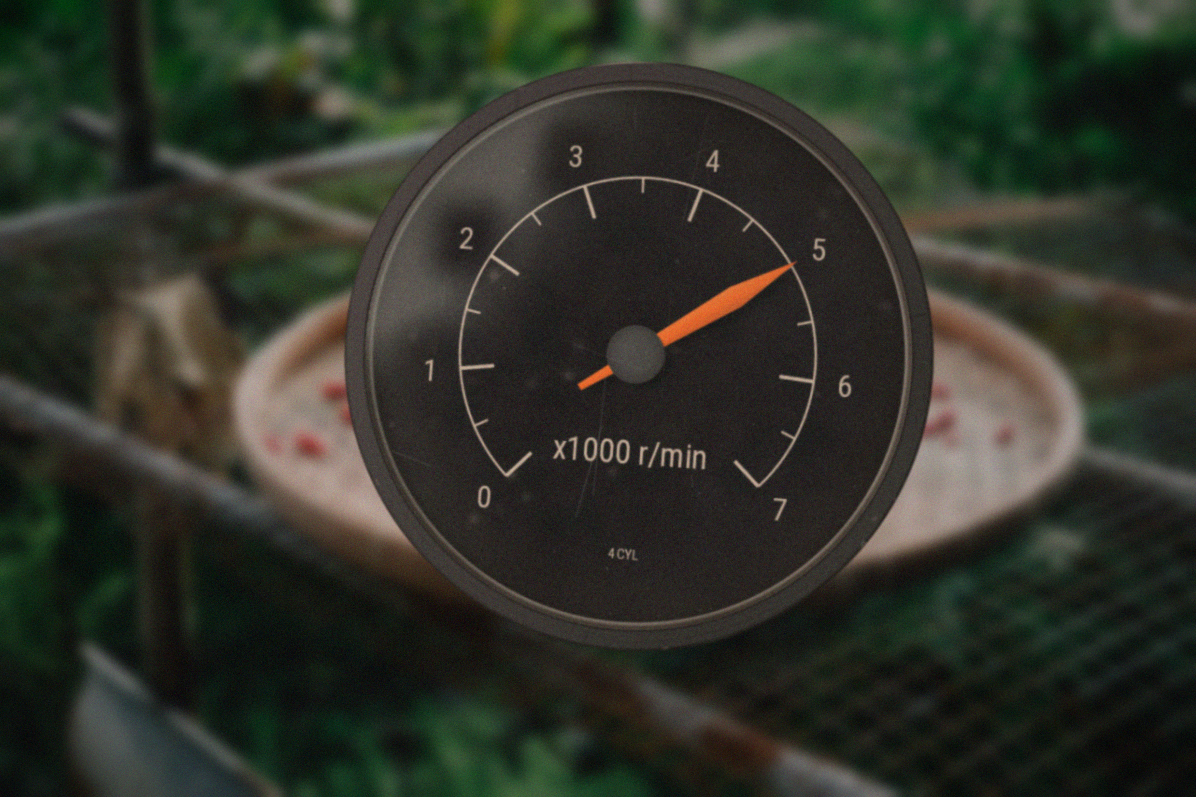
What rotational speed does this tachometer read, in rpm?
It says 5000 rpm
